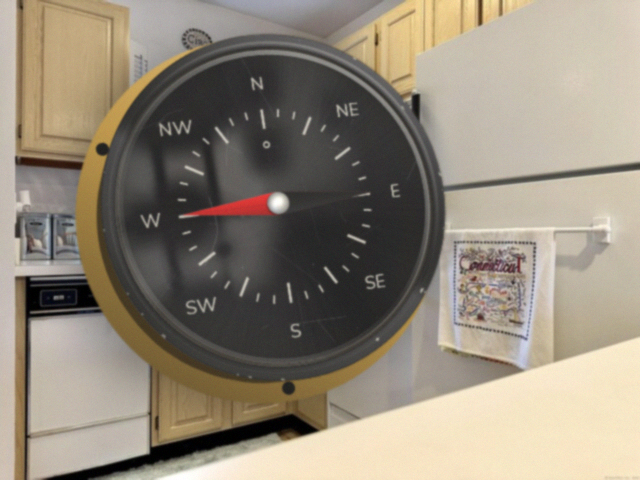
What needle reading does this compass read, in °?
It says 270 °
